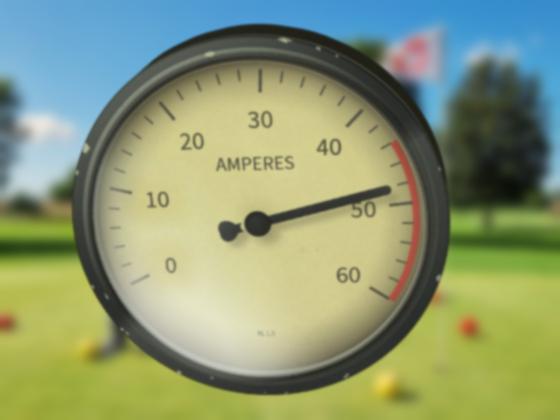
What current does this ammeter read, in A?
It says 48 A
